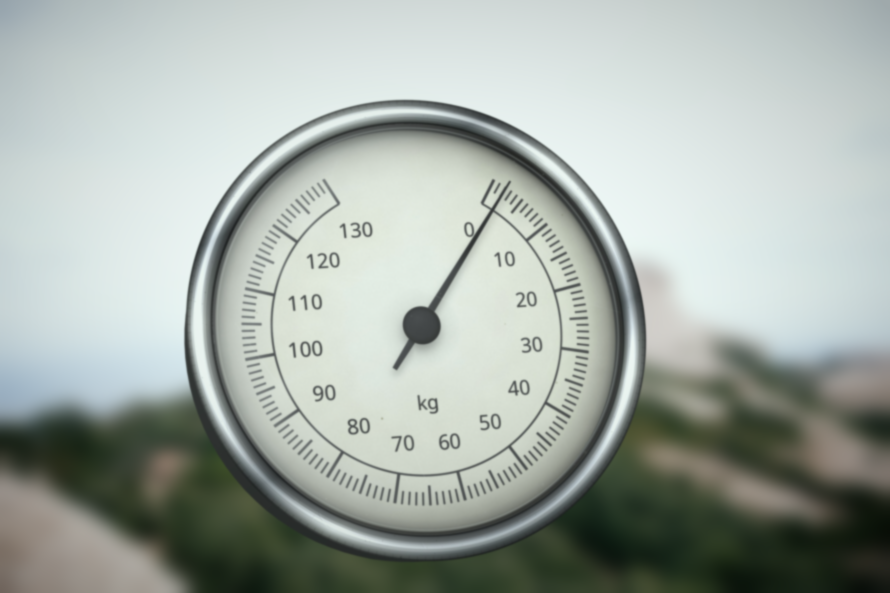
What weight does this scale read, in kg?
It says 2 kg
